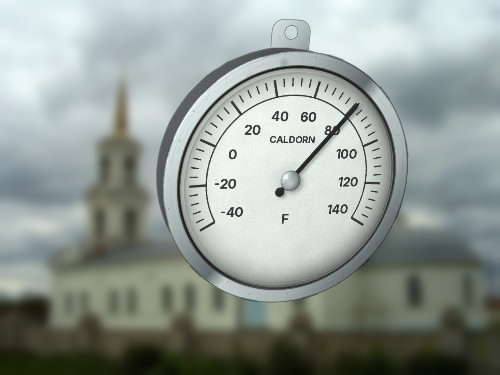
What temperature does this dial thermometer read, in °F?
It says 80 °F
